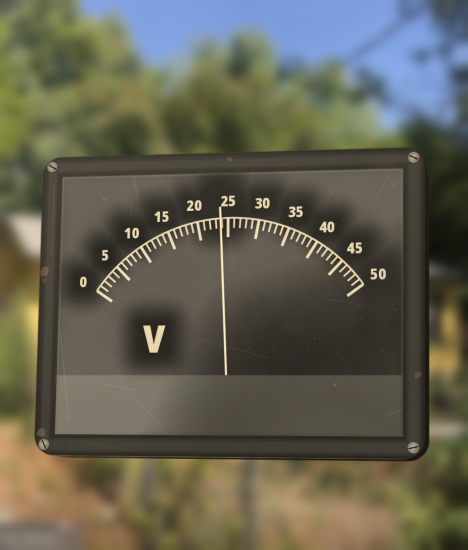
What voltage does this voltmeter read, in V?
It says 24 V
